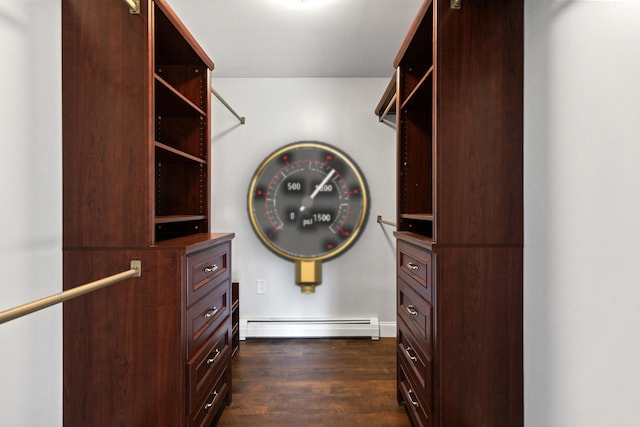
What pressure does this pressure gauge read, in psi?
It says 950 psi
